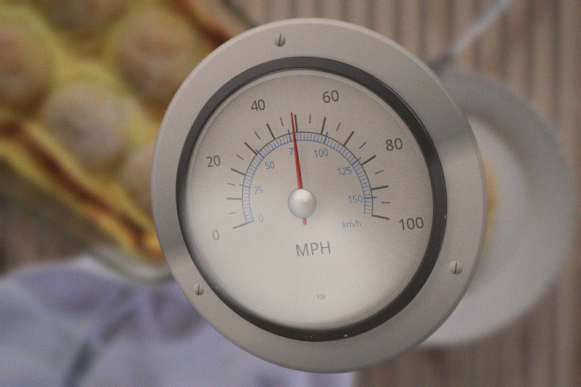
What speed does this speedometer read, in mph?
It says 50 mph
